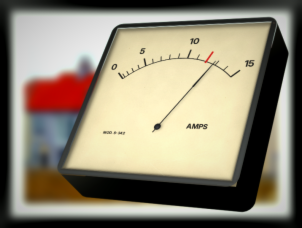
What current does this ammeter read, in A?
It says 13 A
